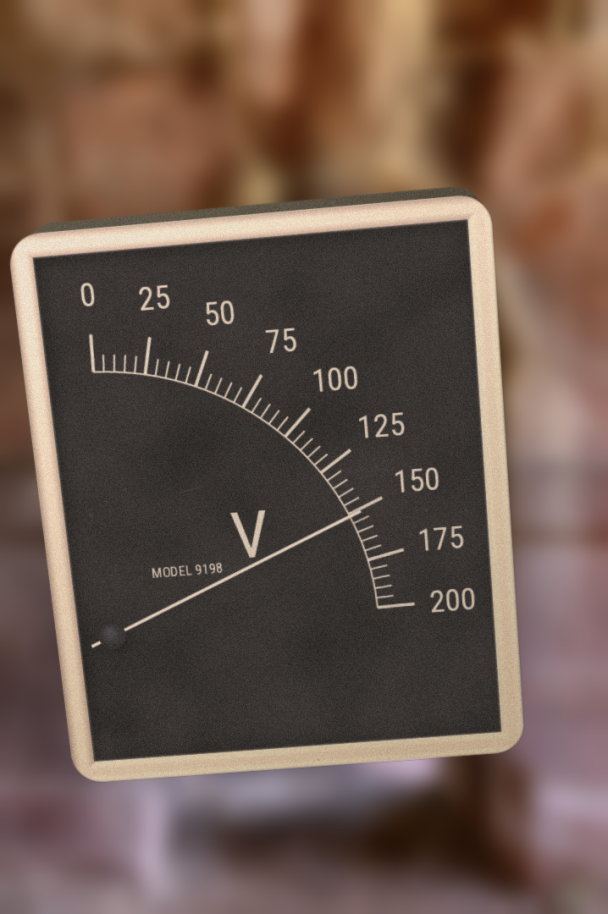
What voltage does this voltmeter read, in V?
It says 150 V
